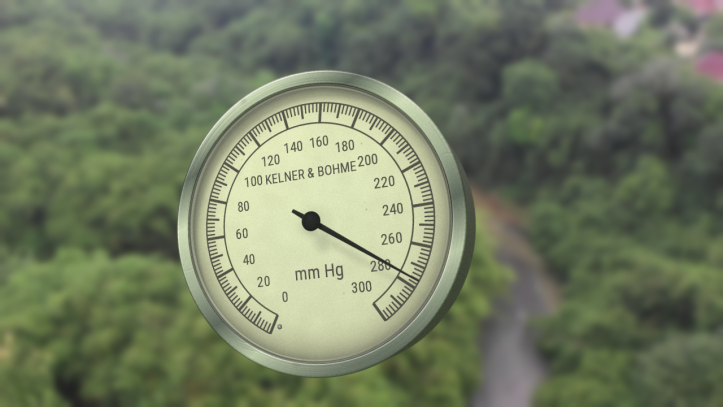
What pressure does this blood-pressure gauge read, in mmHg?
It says 276 mmHg
